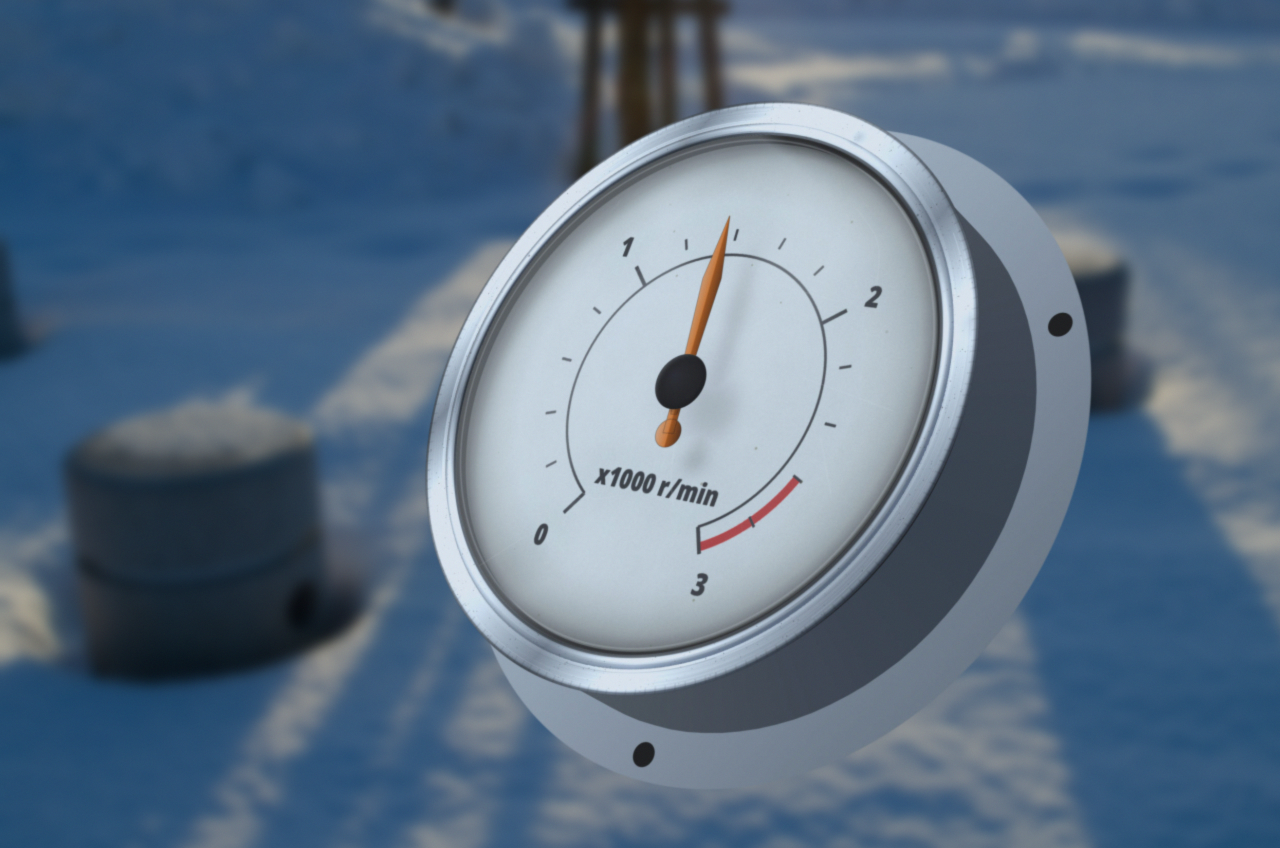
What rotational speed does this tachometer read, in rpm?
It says 1400 rpm
